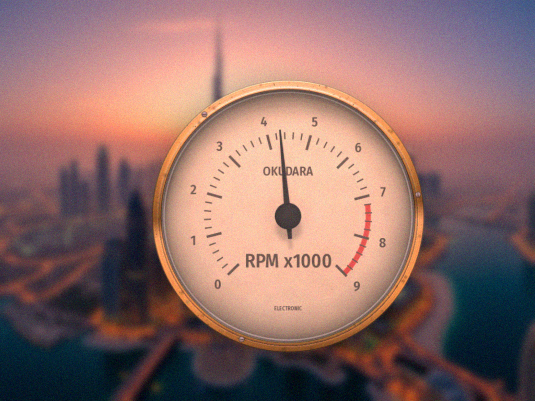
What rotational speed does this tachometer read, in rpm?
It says 4300 rpm
